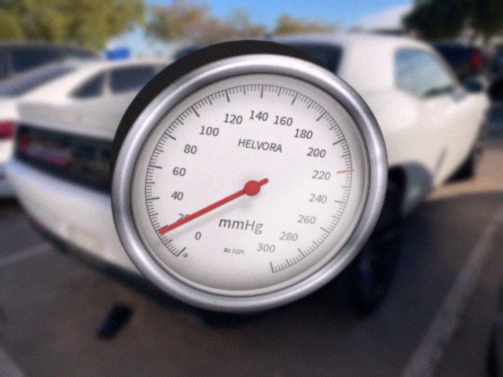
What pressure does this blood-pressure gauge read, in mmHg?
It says 20 mmHg
